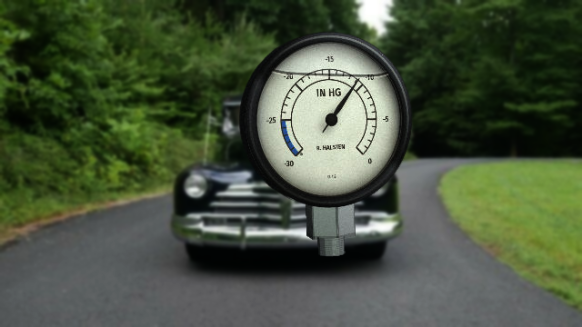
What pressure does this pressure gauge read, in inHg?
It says -11 inHg
